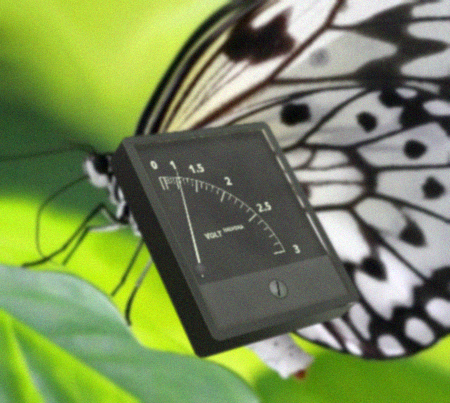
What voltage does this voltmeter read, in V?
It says 1 V
